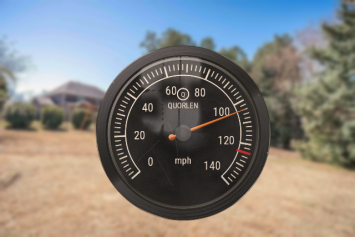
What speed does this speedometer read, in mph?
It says 104 mph
